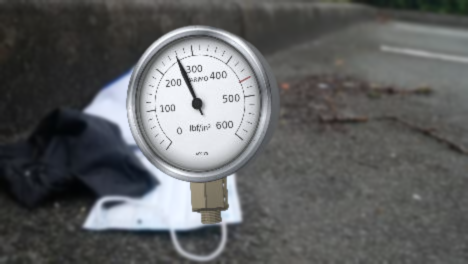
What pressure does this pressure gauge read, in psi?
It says 260 psi
